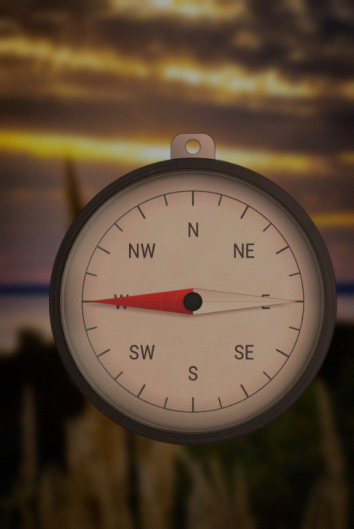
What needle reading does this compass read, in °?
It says 270 °
